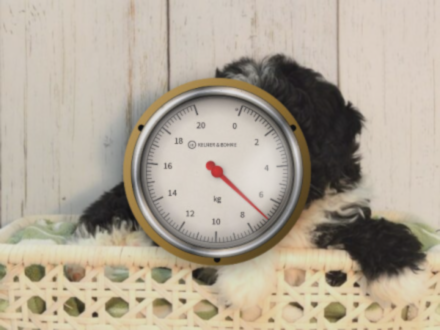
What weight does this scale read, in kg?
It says 7 kg
